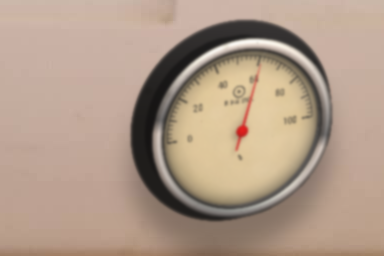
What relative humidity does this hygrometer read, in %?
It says 60 %
